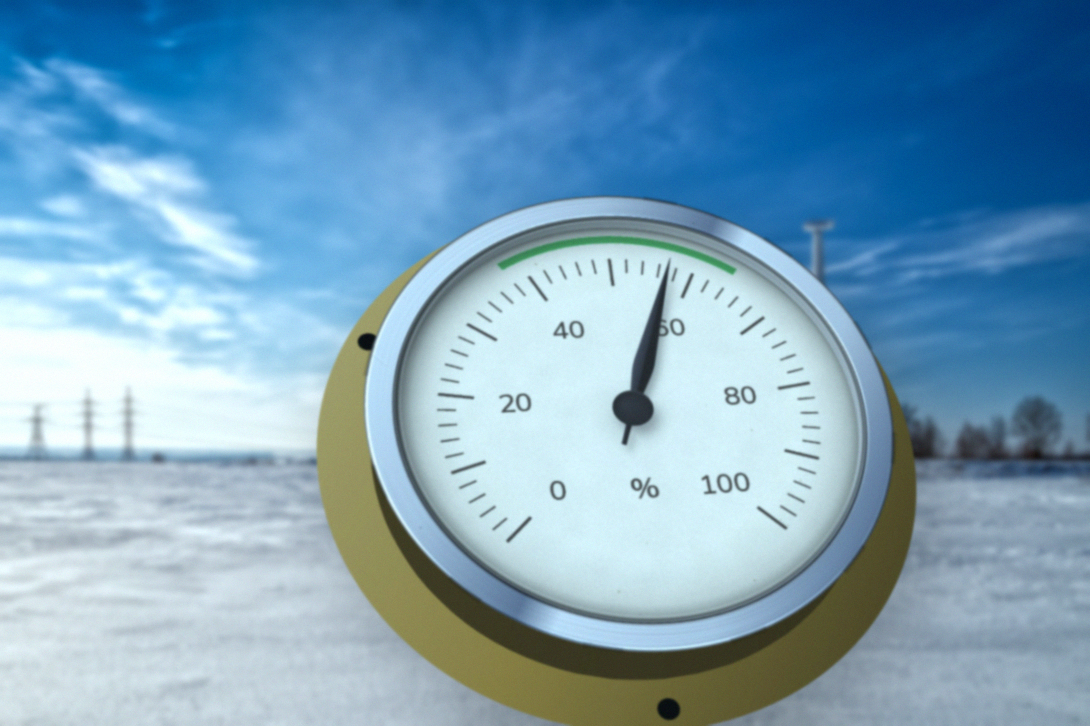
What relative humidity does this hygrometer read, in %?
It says 57 %
